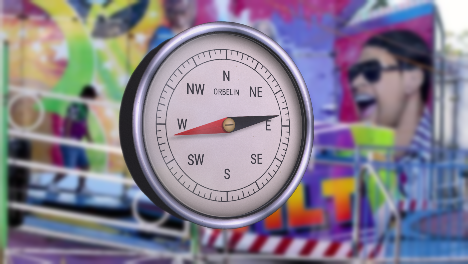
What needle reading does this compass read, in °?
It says 260 °
